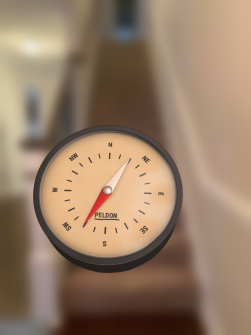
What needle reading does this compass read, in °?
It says 210 °
